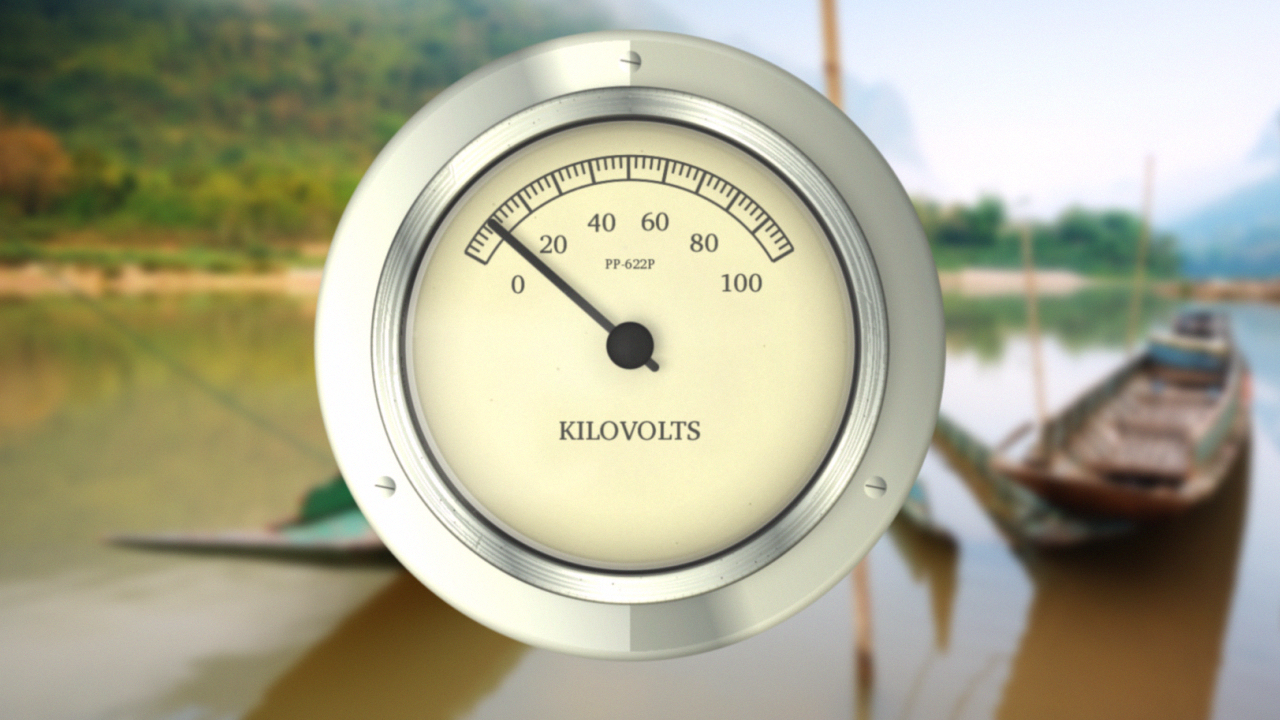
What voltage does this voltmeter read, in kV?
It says 10 kV
